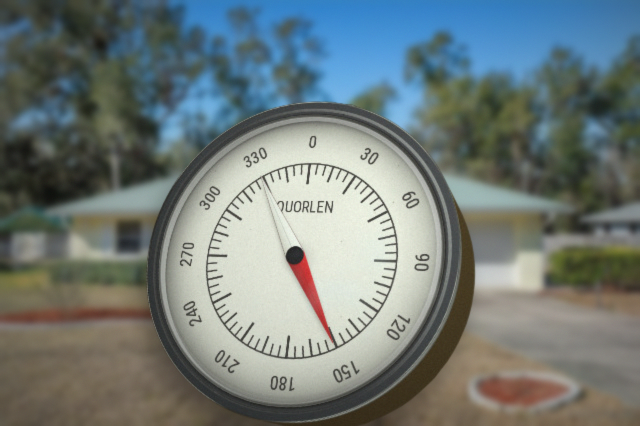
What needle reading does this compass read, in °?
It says 150 °
